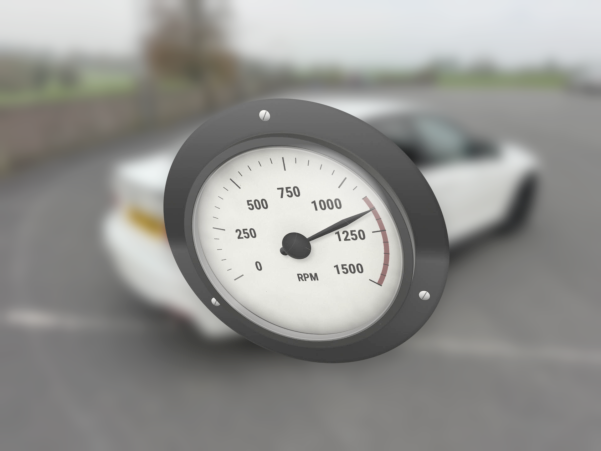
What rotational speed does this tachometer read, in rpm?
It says 1150 rpm
